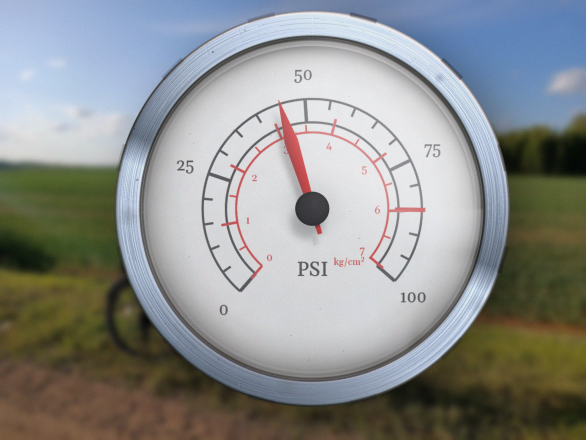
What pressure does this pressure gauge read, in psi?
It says 45 psi
